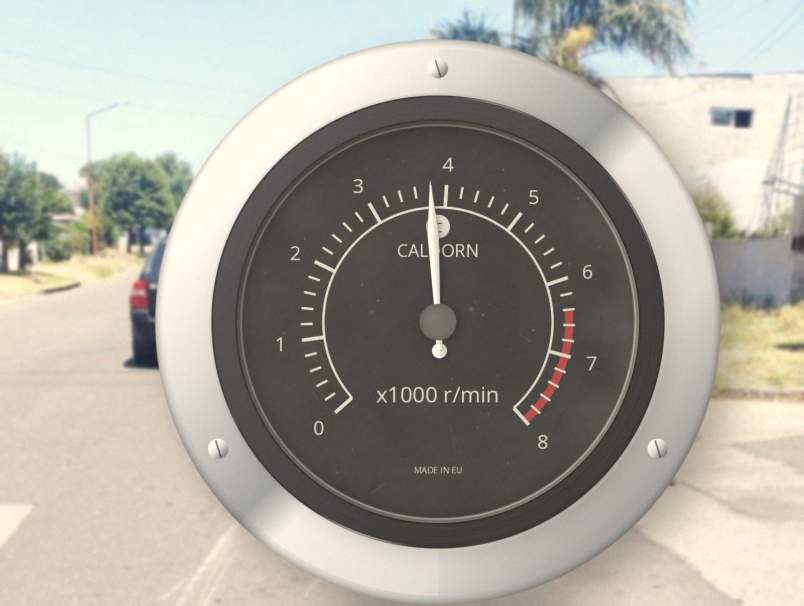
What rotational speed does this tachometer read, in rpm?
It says 3800 rpm
